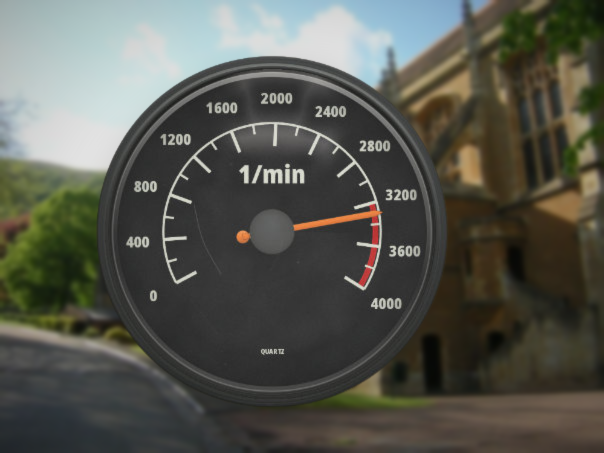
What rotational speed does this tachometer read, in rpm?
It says 3300 rpm
